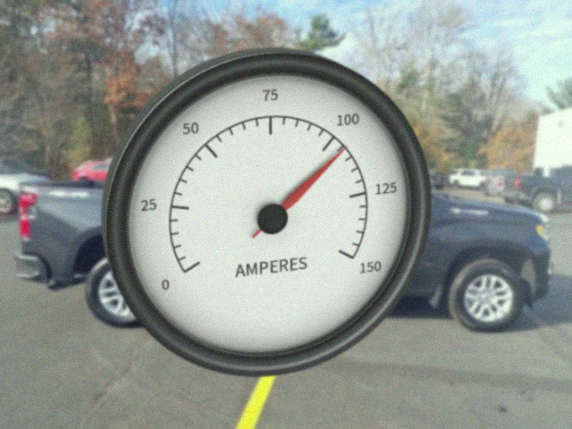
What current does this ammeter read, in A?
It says 105 A
